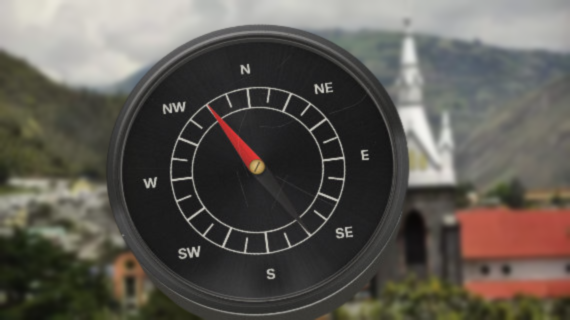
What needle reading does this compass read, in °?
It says 330 °
